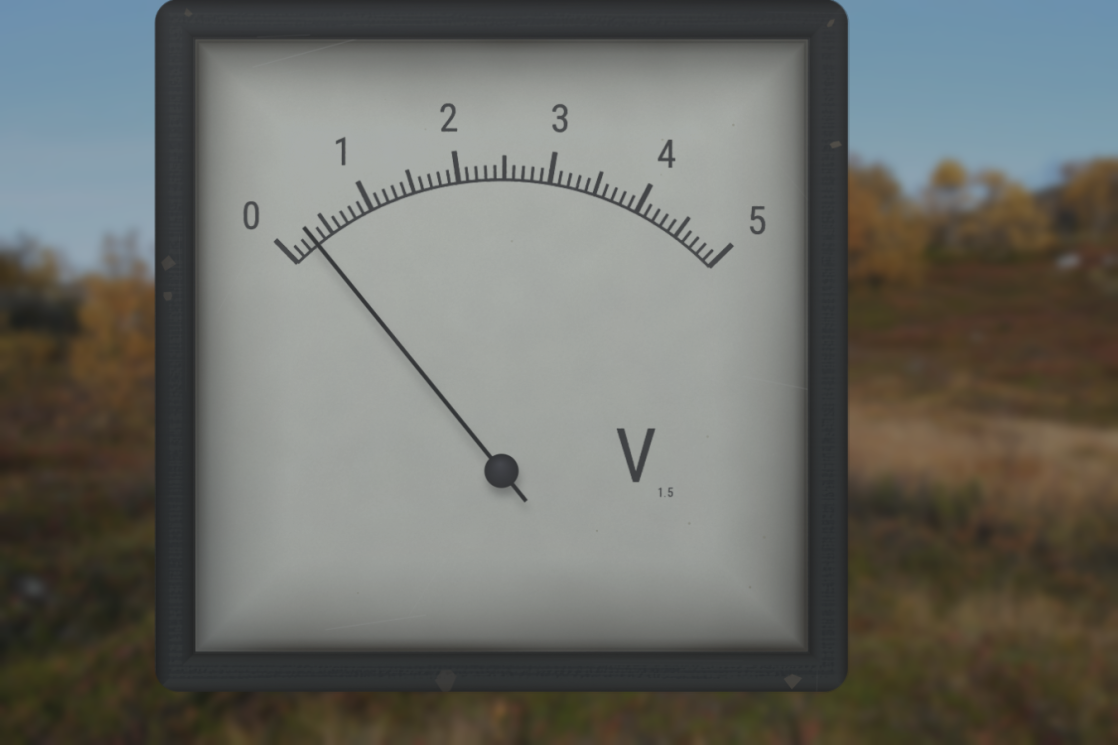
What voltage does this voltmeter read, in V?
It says 0.3 V
